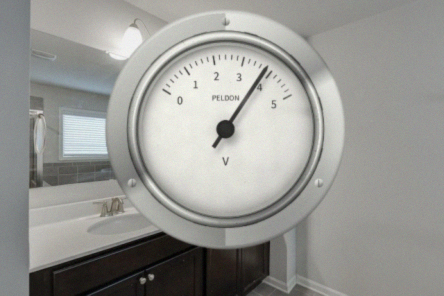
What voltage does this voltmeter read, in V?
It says 3.8 V
